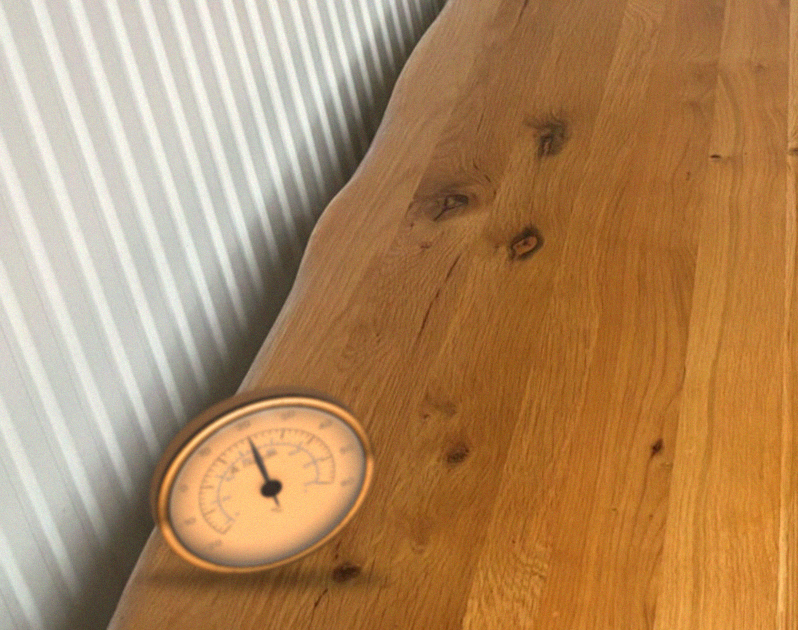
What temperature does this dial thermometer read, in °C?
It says 20 °C
